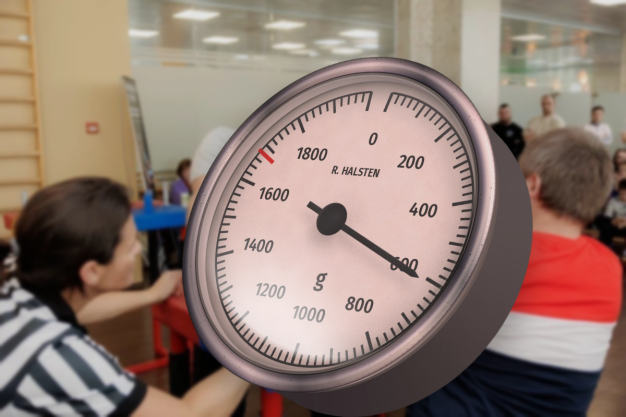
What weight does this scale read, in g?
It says 610 g
